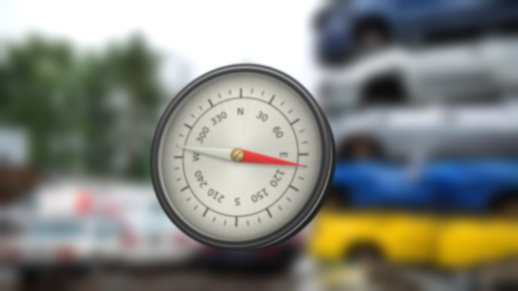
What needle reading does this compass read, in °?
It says 100 °
